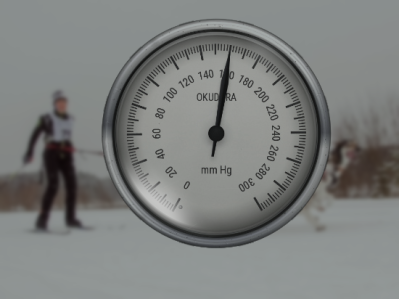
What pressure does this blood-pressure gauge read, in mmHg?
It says 160 mmHg
